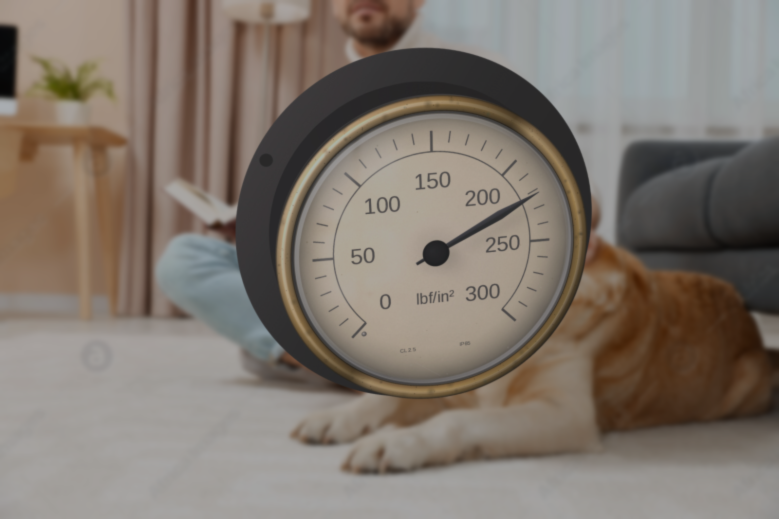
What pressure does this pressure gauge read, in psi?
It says 220 psi
